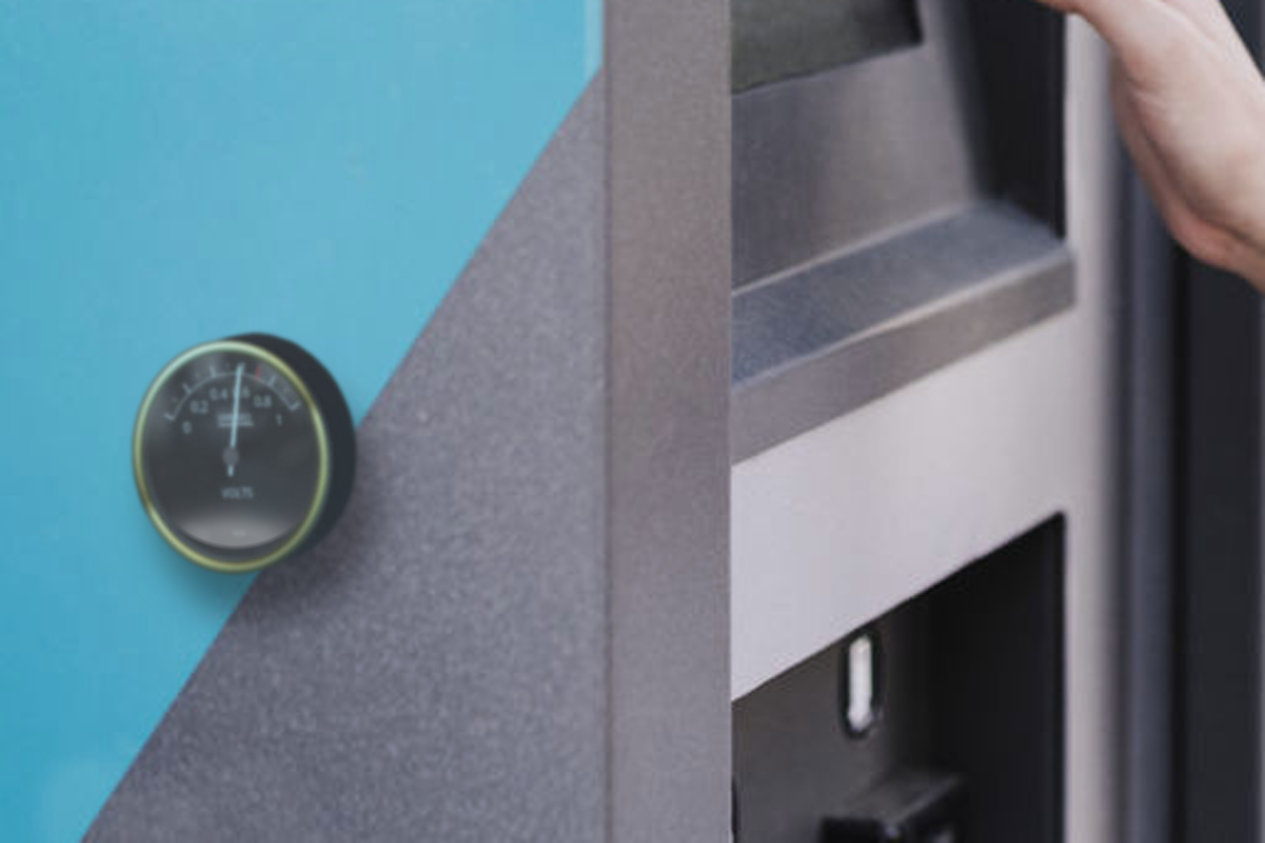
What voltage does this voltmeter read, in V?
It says 0.6 V
